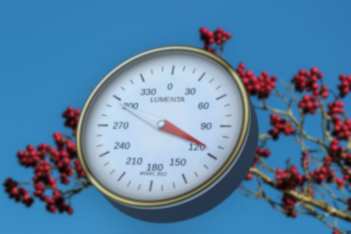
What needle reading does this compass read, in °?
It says 115 °
